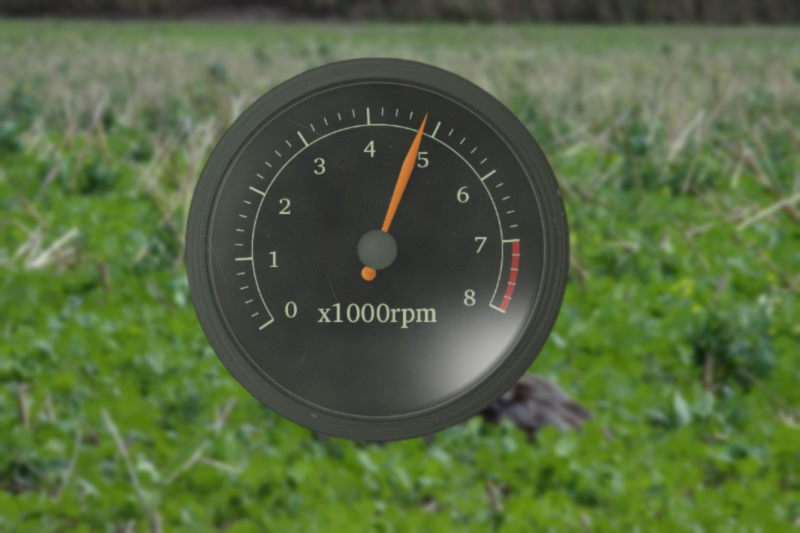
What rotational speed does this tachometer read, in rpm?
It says 4800 rpm
